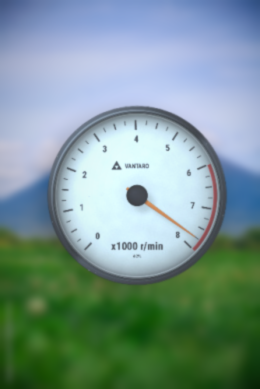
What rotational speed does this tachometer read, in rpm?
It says 7750 rpm
